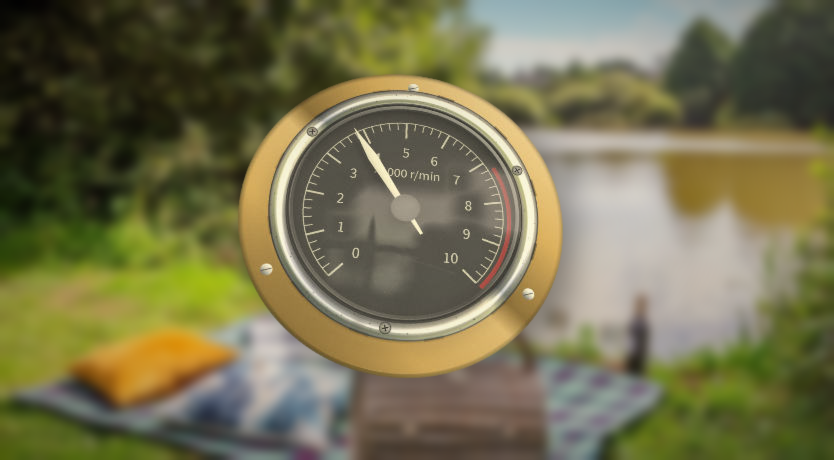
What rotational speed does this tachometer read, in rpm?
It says 3800 rpm
